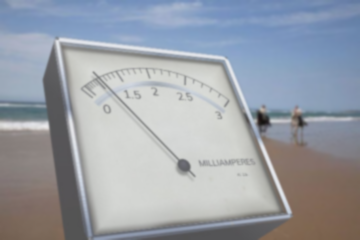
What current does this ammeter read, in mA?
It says 1 mA
